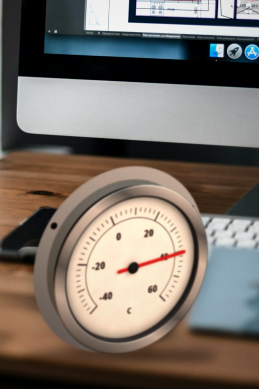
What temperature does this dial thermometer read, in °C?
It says 40 °C
